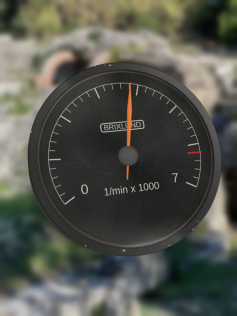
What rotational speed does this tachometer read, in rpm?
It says 3800 rpm
